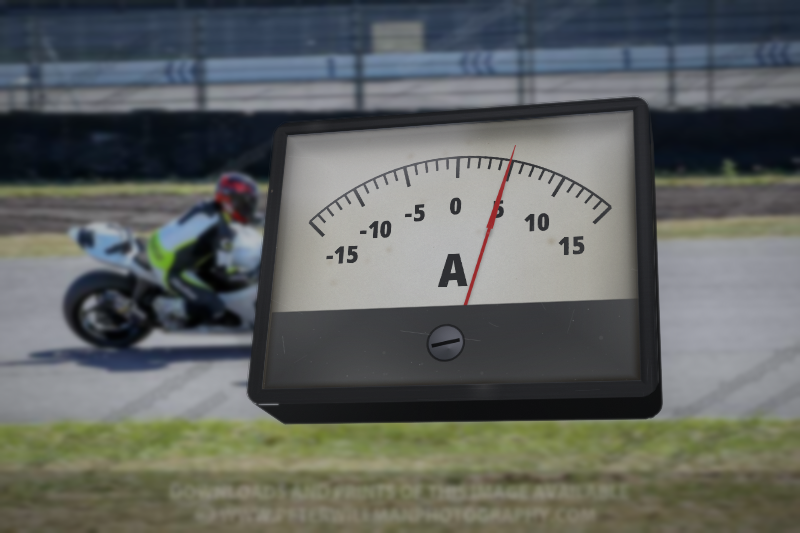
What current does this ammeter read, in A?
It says 5 A
